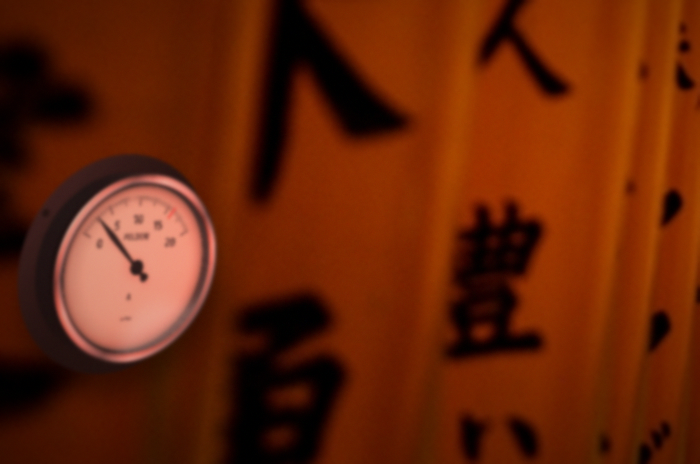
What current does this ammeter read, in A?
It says 2.5 A
